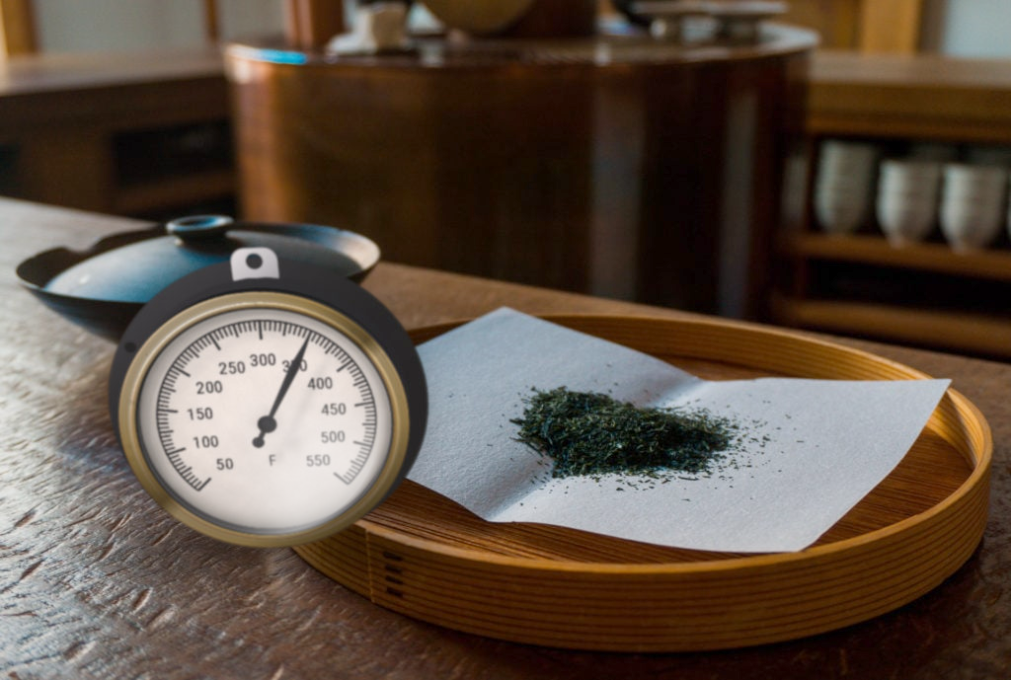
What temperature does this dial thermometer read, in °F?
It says 350 °F
